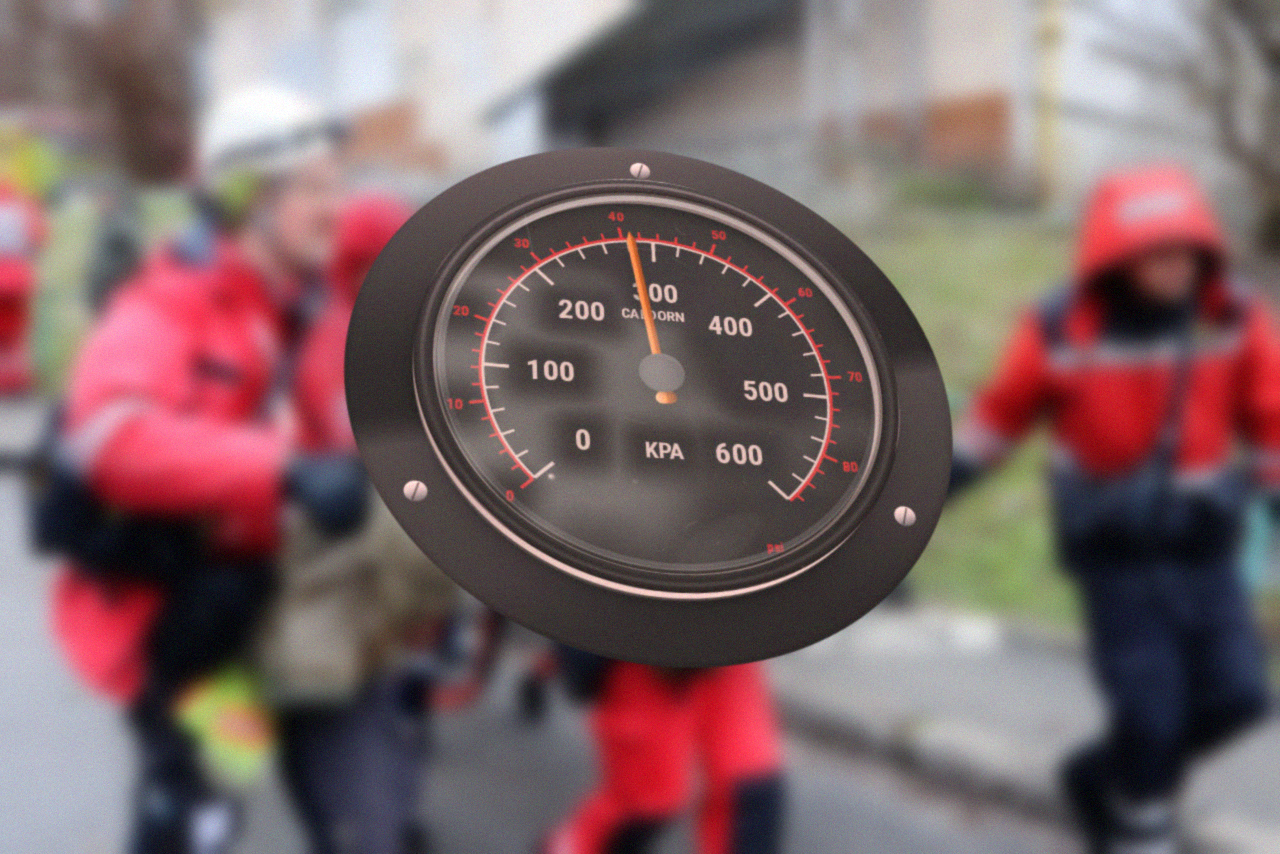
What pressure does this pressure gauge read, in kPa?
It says 280 kPa
